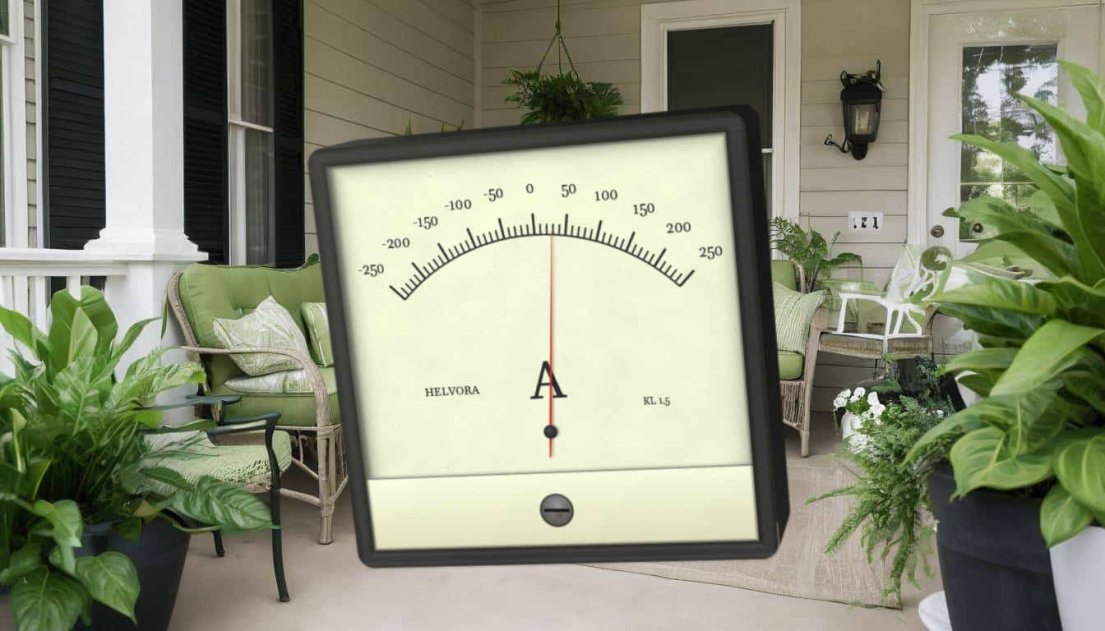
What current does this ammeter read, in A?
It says 30 A
